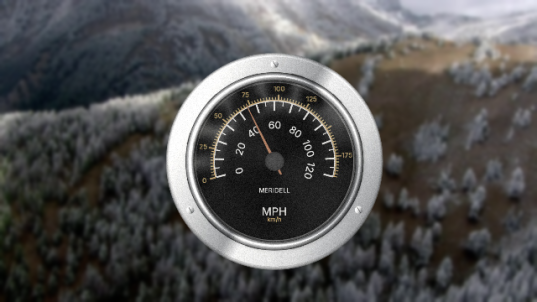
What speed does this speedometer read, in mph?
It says 45 mph
